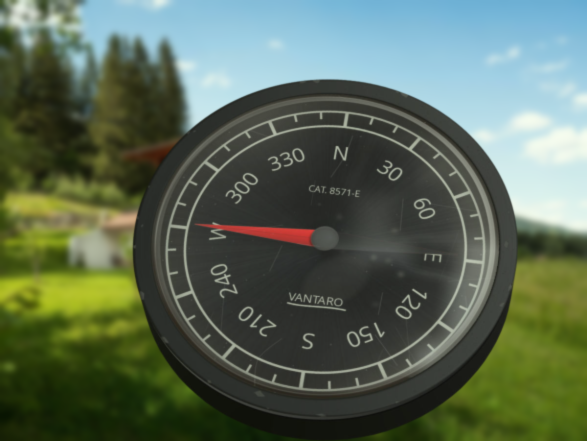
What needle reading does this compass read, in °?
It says 270 °
